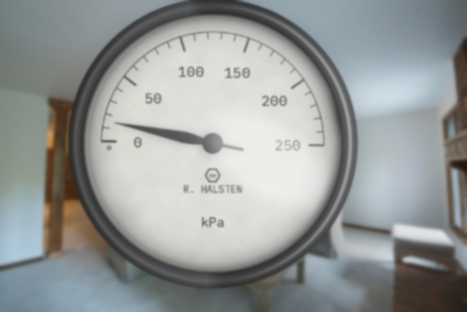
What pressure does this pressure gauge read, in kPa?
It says 15 kPa
